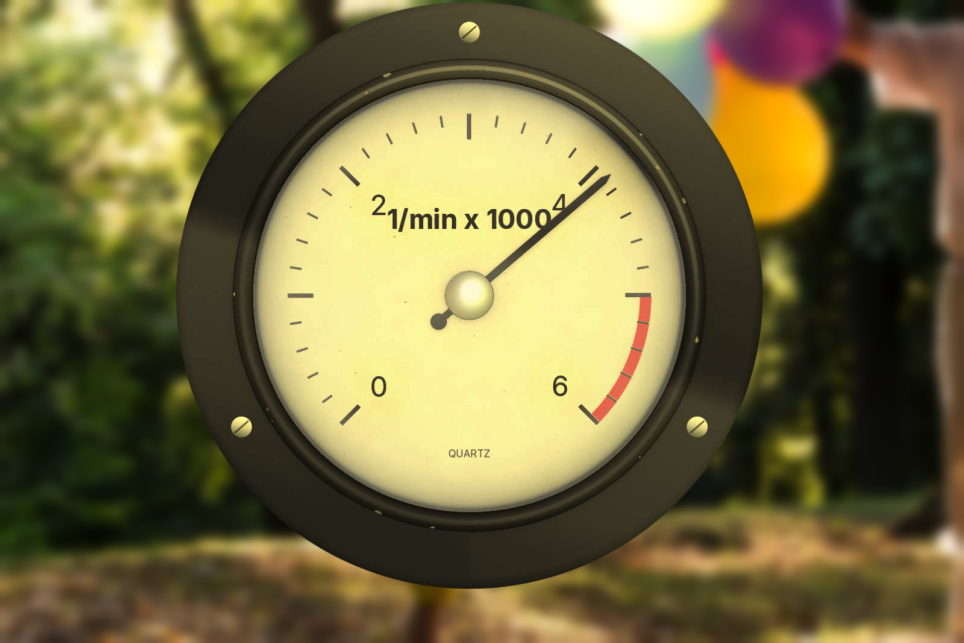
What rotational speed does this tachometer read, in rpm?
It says 4100 rpm
